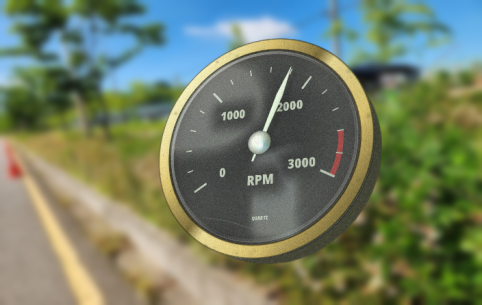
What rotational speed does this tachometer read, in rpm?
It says 1800 rpm
